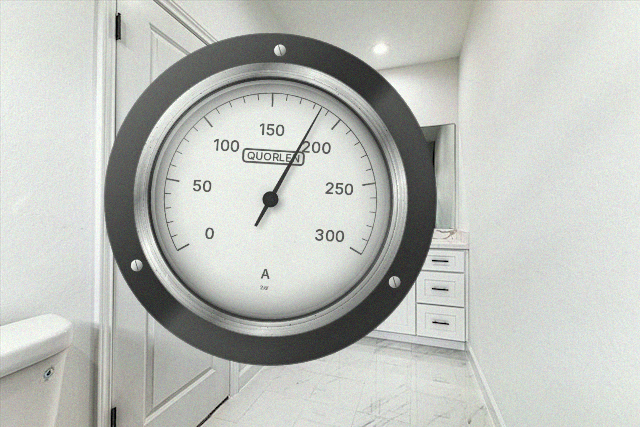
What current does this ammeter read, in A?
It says 185 A
